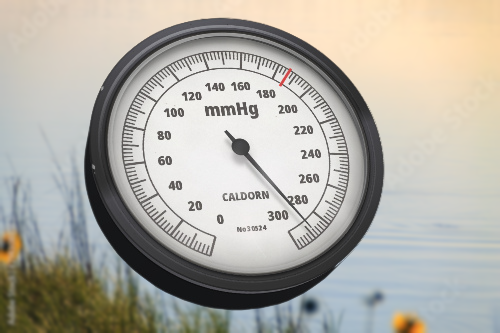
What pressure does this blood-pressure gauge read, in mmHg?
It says 290 mmHg
